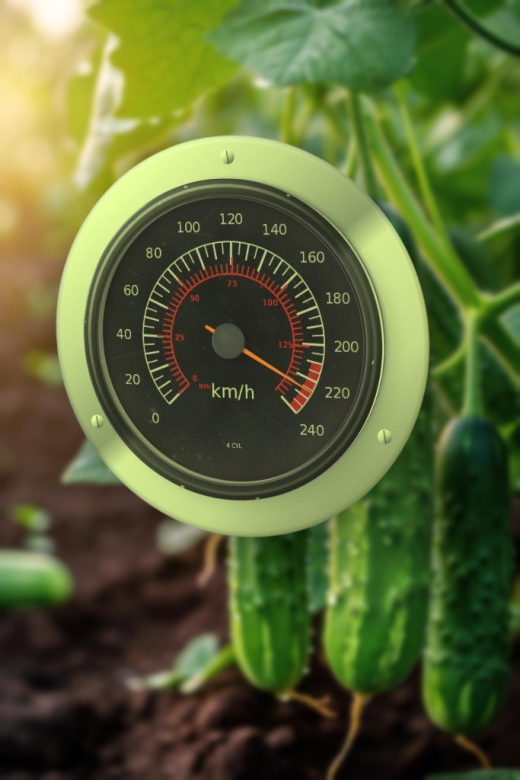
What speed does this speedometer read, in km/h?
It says 225 km/h
